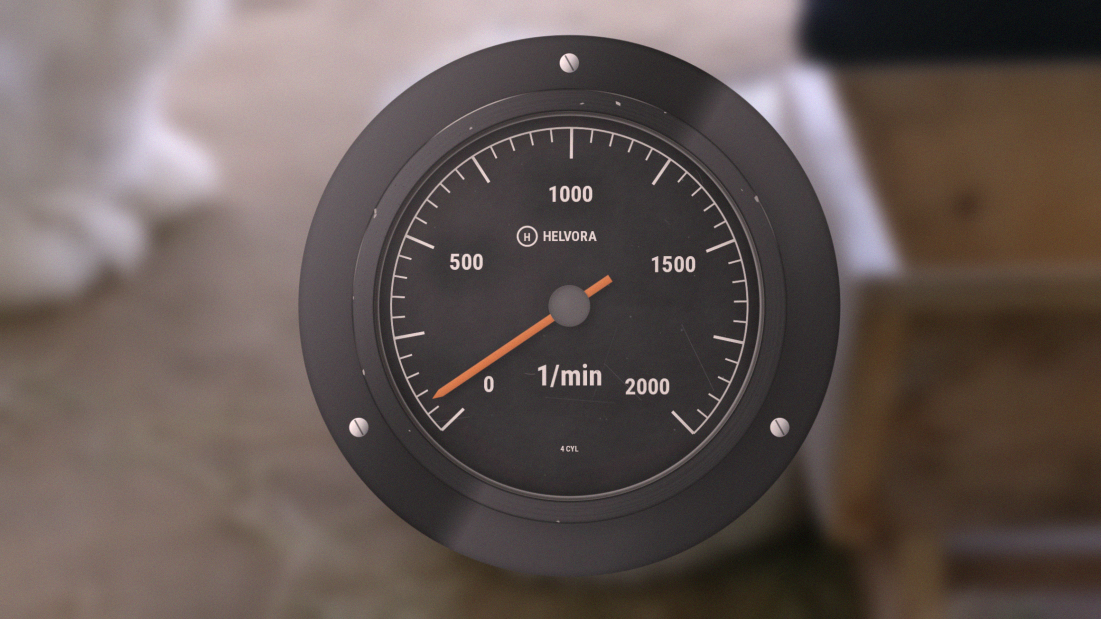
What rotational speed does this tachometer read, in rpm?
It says 75 rpm
